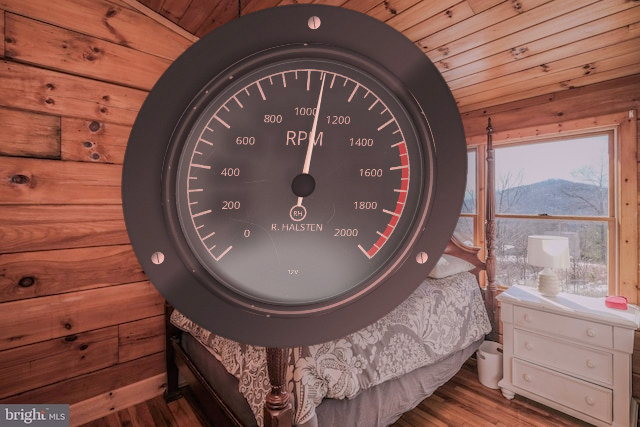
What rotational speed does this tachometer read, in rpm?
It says 1050 rpm
